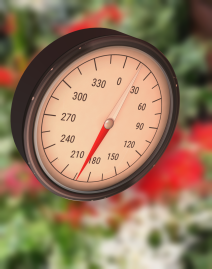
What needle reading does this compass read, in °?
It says 195 °
